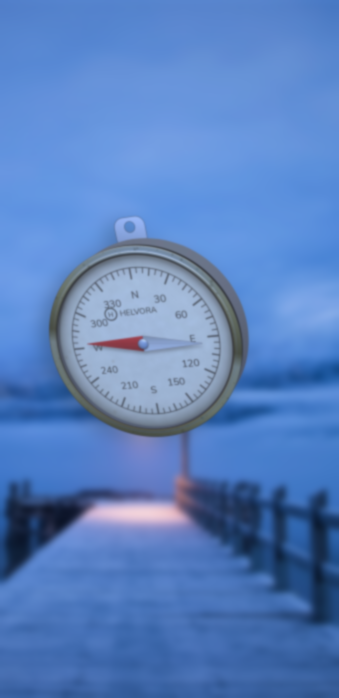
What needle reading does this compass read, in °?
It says 275 °
